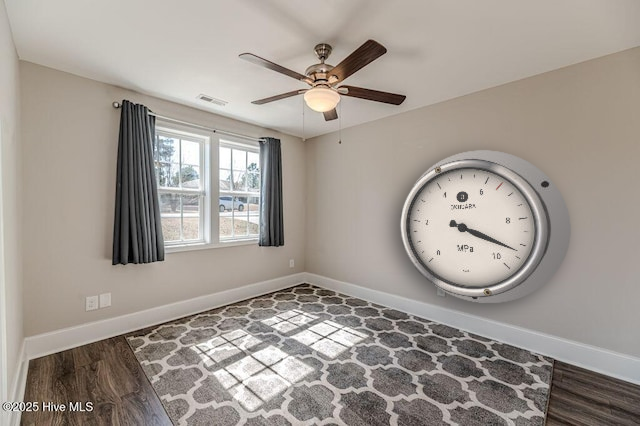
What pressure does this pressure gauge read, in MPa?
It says 9.25 MPa
